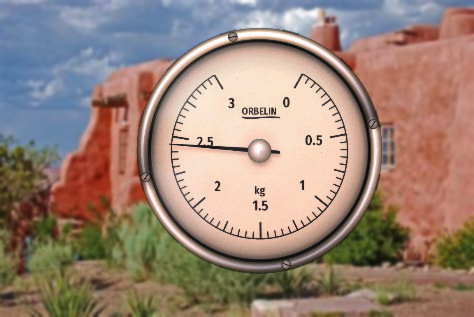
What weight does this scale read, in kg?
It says 2.45 kg
